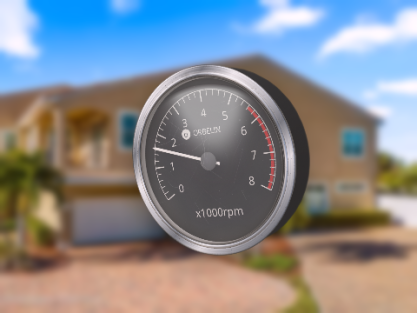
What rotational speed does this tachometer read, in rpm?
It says 1600 rpm
